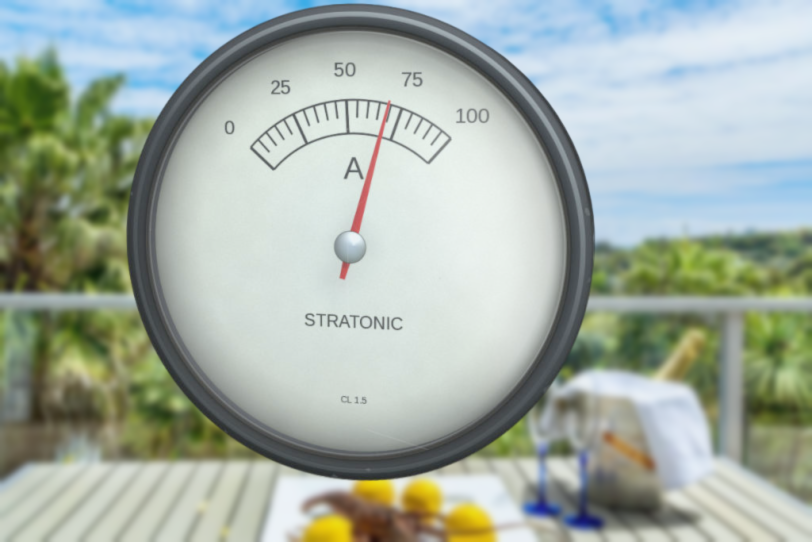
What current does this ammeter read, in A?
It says 70 A
